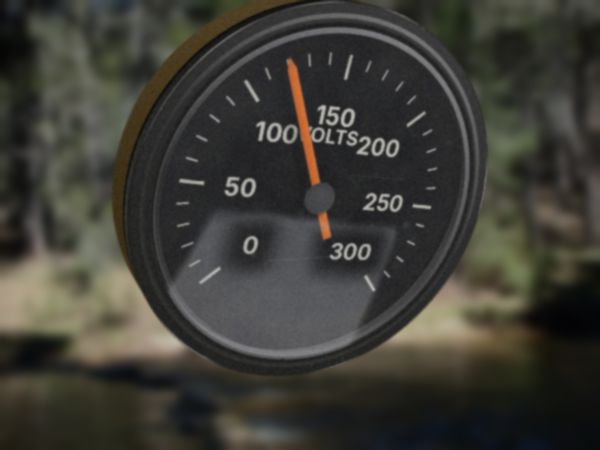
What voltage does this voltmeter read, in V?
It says 120 V
